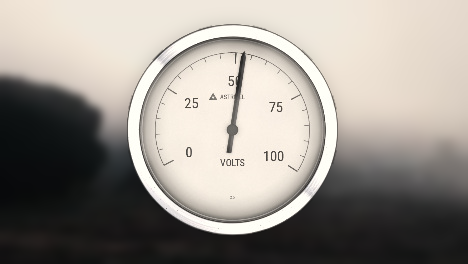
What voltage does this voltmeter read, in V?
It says 52.5 V
